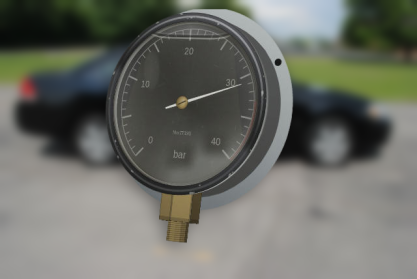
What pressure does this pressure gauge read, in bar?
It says 31 bar
